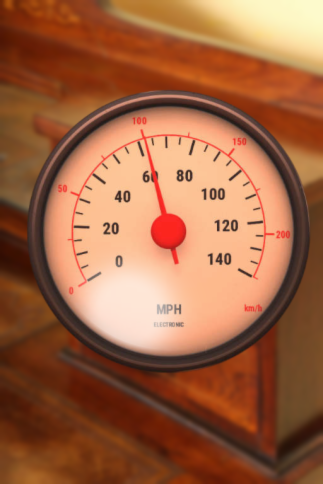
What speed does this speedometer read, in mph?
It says 62.5 mph
